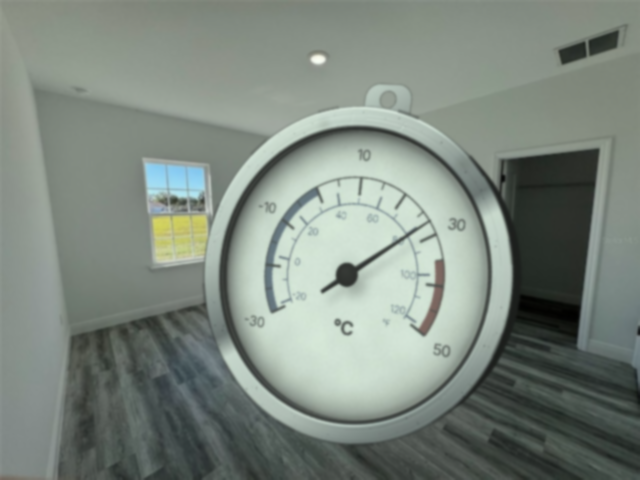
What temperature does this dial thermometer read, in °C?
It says 27.5 °C
